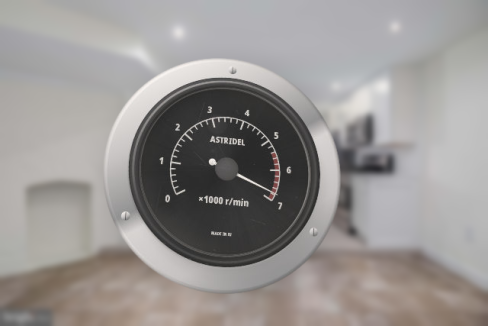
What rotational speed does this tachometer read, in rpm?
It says 6800 rpm
